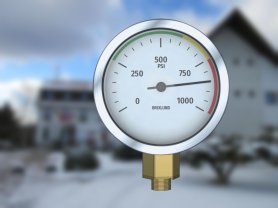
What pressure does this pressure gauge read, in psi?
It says 850 psi
